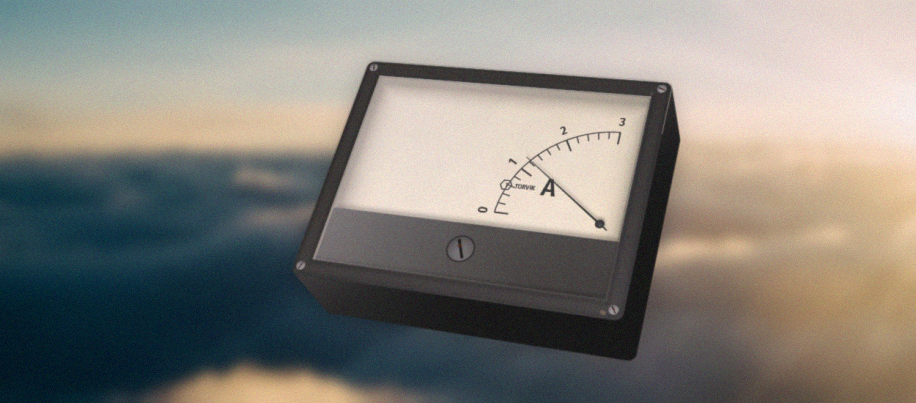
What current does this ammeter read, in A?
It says 1.2 A
